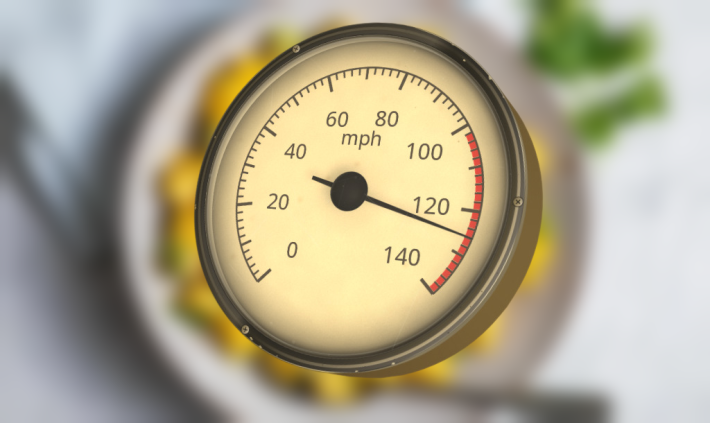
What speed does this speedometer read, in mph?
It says 126 mph
